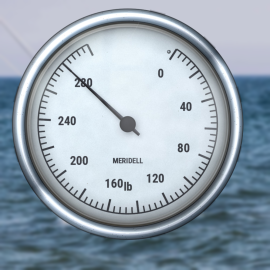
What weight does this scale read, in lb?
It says 280 lb
